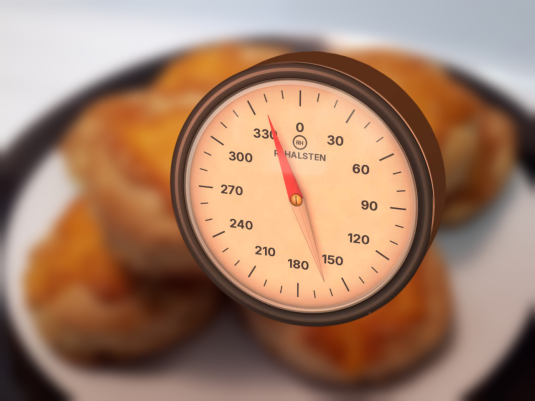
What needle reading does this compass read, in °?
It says 340 °
